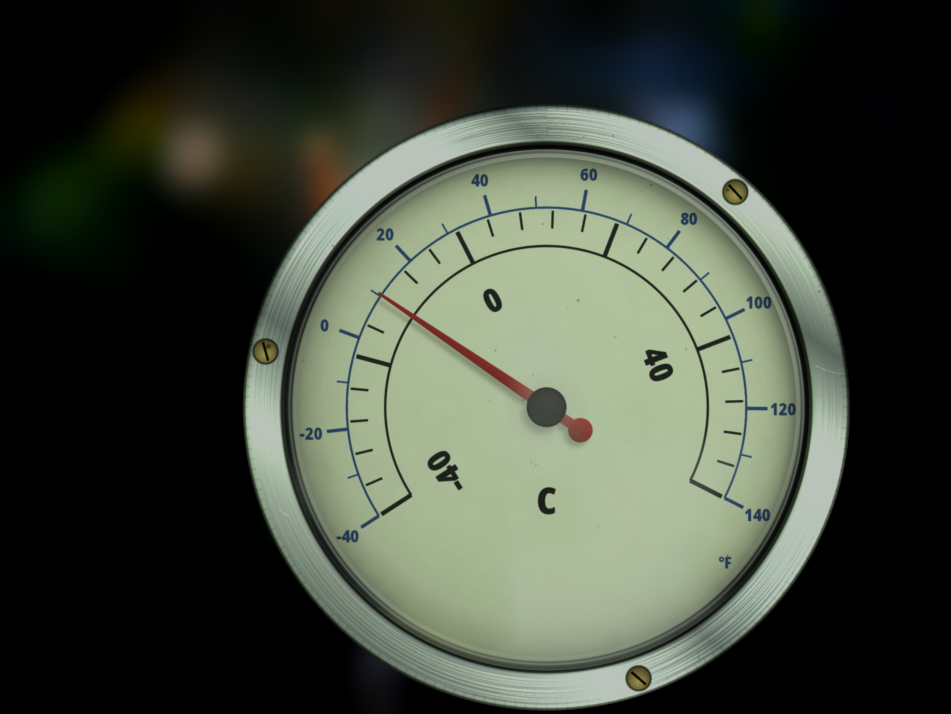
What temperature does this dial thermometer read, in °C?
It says -12 °C
